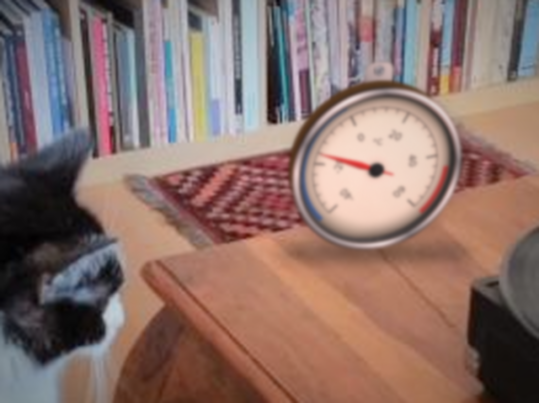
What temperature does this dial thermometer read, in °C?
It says -16 °C
